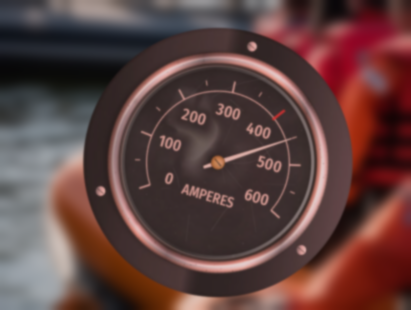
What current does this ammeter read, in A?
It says 450 A
